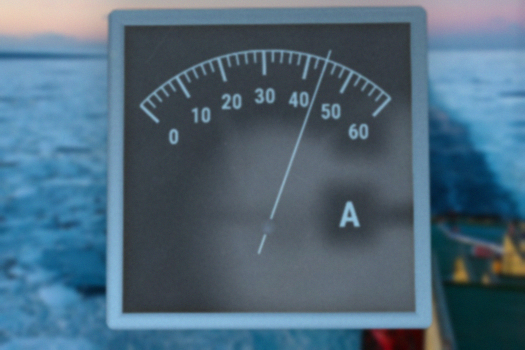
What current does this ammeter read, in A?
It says 44 A
